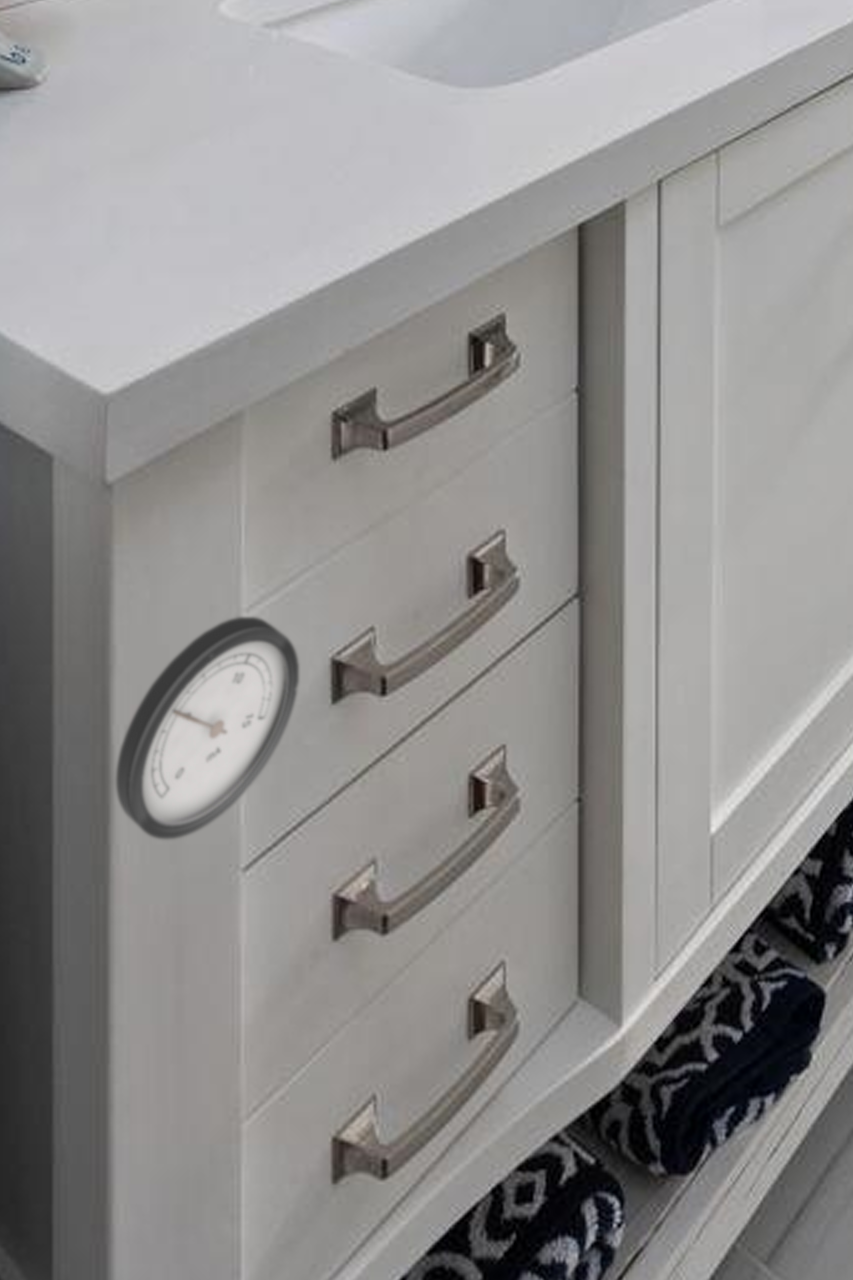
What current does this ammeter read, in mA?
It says 5 mA
